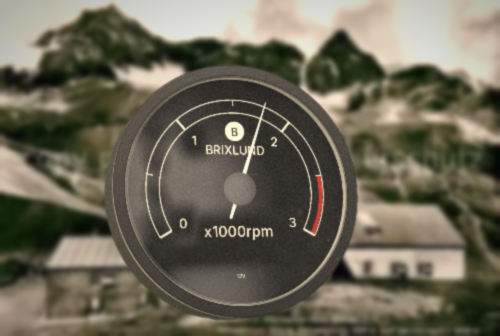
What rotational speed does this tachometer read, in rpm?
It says 1750 rpm
